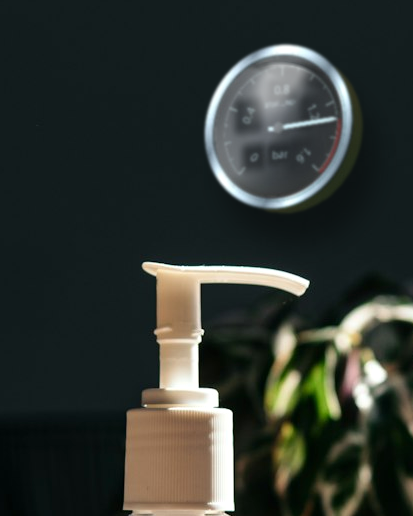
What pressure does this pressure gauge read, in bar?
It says 1.3 bar
